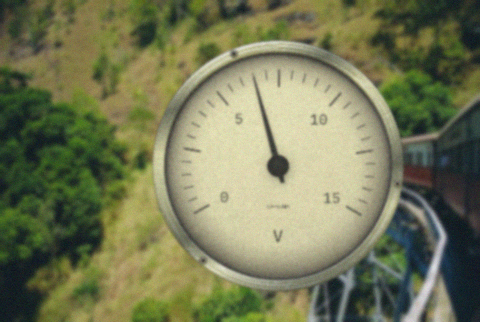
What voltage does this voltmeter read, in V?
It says 6.5 V
